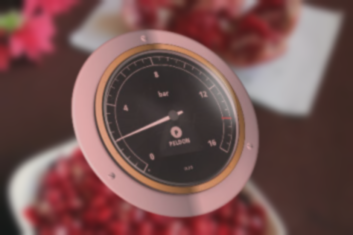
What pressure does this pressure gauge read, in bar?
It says 2 bar
